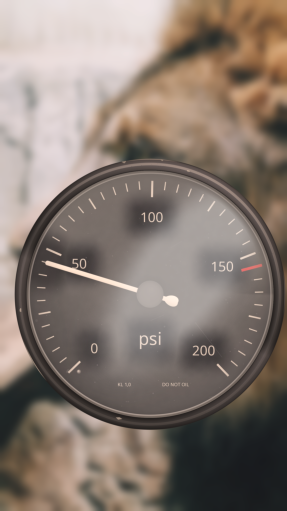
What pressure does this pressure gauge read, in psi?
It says 45 psi
